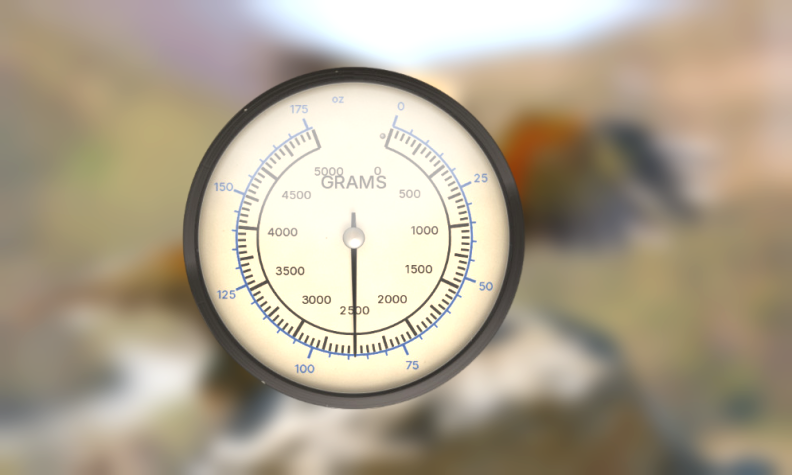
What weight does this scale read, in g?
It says 2500 g
